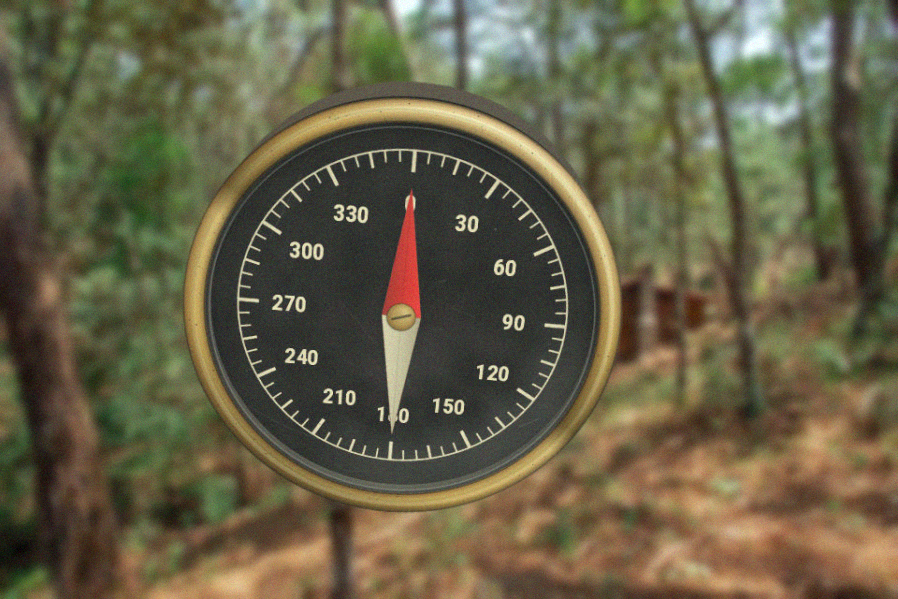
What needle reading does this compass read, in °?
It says 0 °
